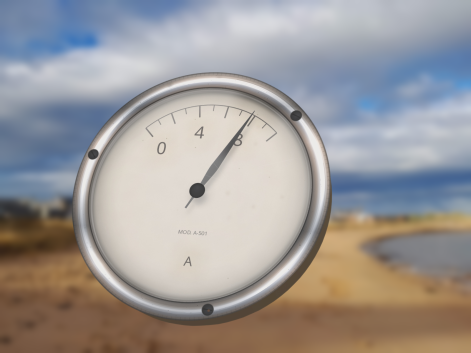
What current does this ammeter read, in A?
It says 8 A
